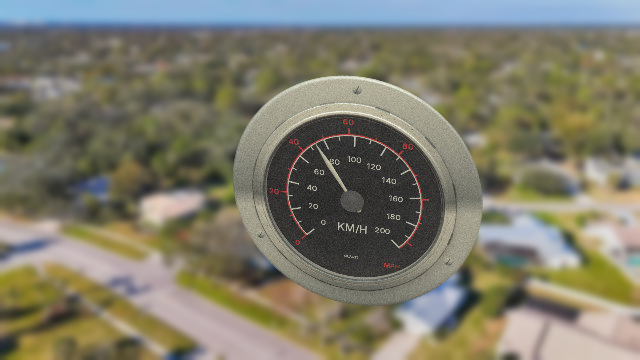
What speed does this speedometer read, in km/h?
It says 75 km/h
